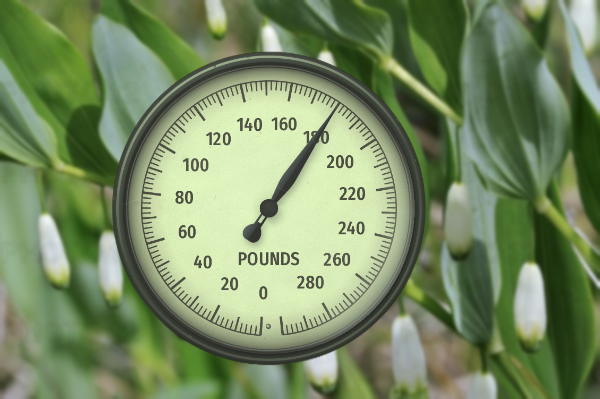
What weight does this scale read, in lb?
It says 180 lb
